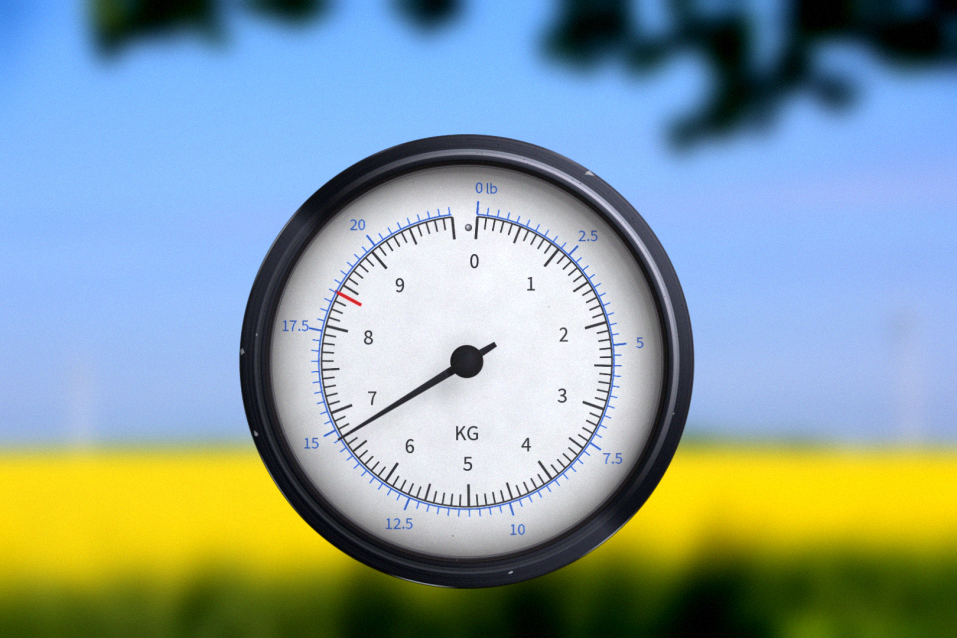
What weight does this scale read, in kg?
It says 6.7 kg
